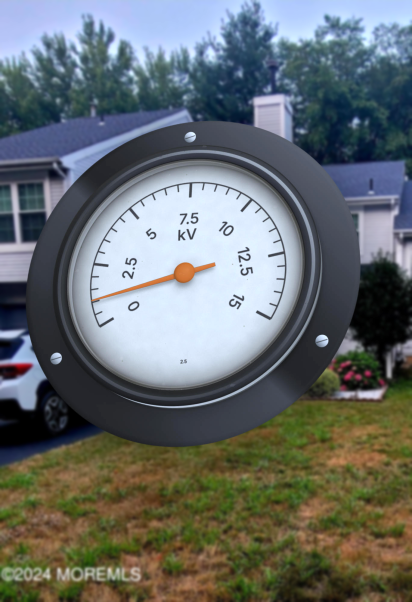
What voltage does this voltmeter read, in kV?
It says 1 kV
